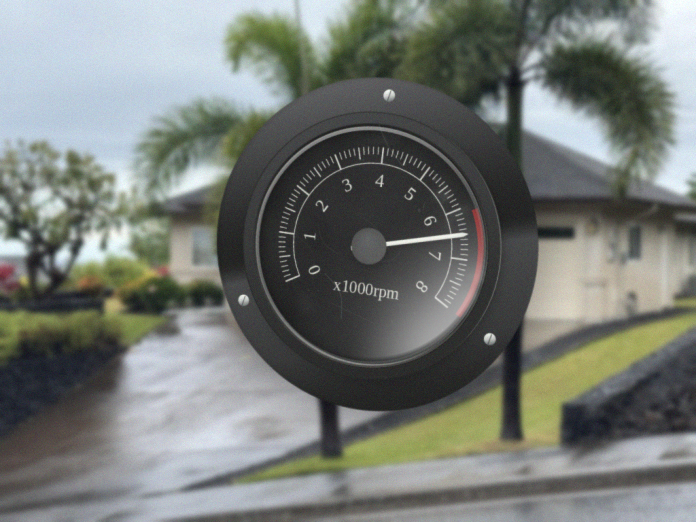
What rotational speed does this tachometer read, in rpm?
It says 6500 rpm
